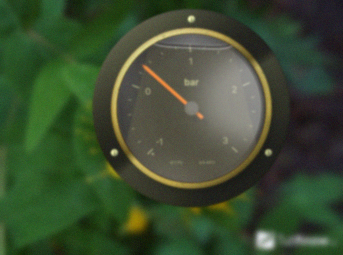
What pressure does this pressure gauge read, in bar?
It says 0.3 bar
